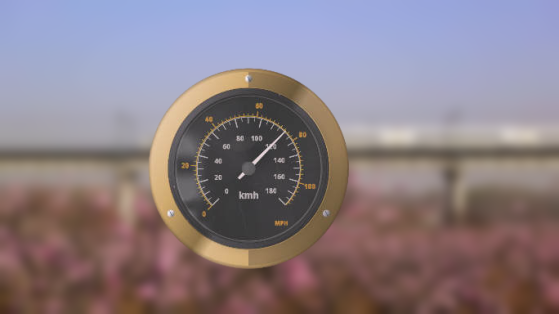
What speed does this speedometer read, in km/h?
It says 120 km/h
